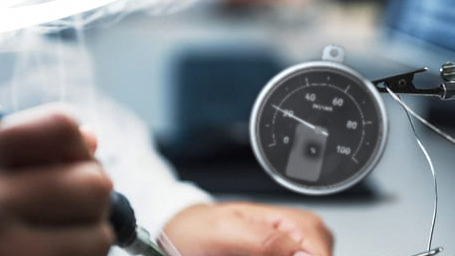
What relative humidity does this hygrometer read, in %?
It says 20 %
